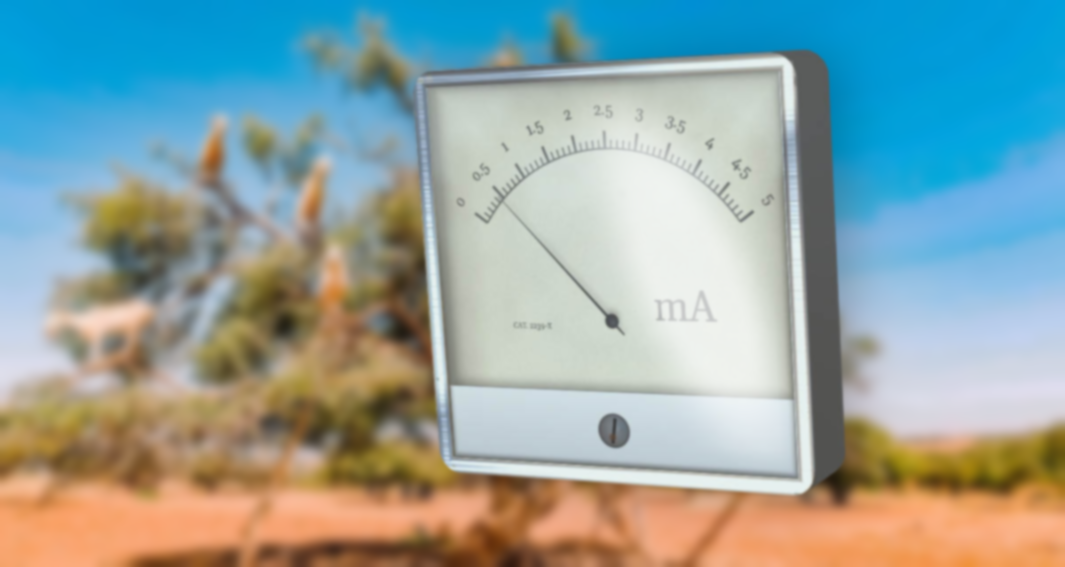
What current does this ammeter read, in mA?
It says 0.5 mA
